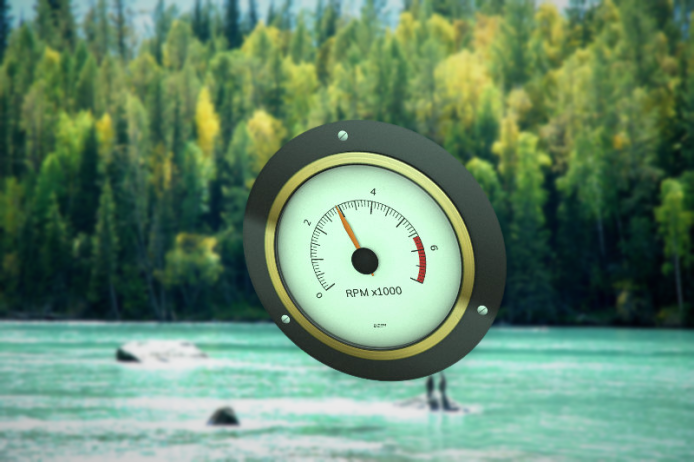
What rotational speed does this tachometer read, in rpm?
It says 3000 rpm
